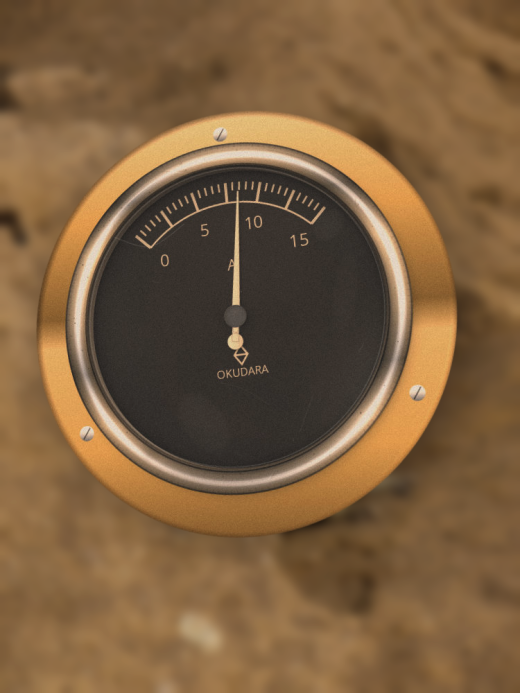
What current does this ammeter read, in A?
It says 8.5 A
